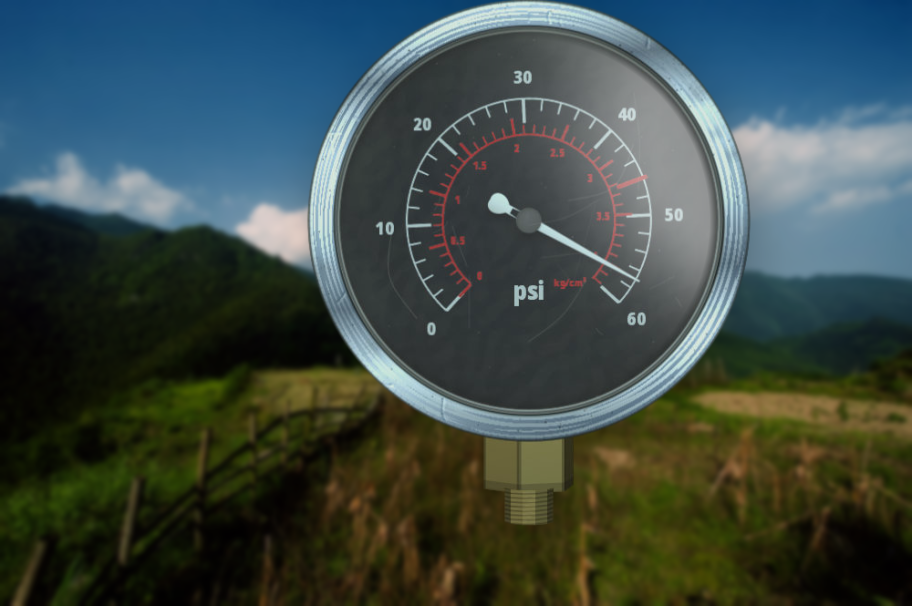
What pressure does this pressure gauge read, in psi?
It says 57 psi
